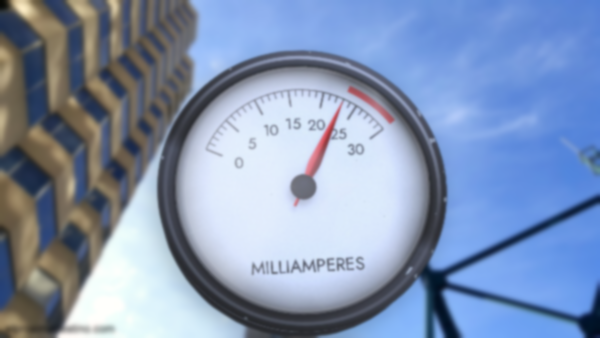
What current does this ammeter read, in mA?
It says 23 mA
